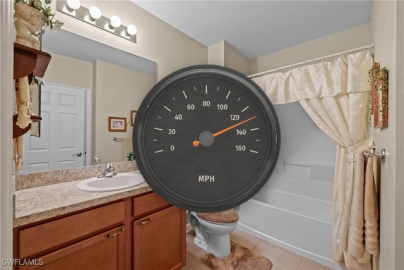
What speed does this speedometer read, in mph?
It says 130 mph
